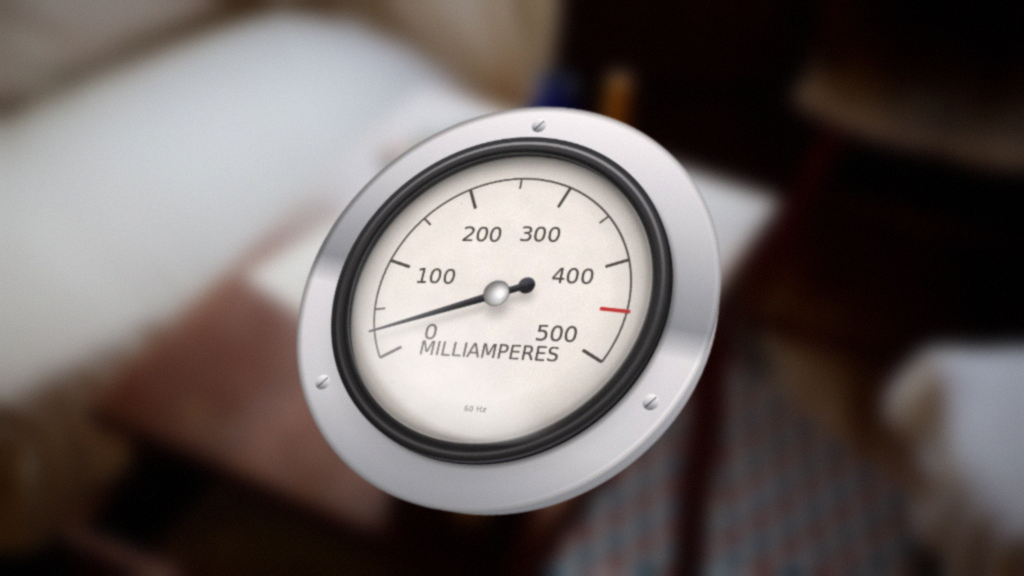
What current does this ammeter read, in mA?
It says 25 mA
